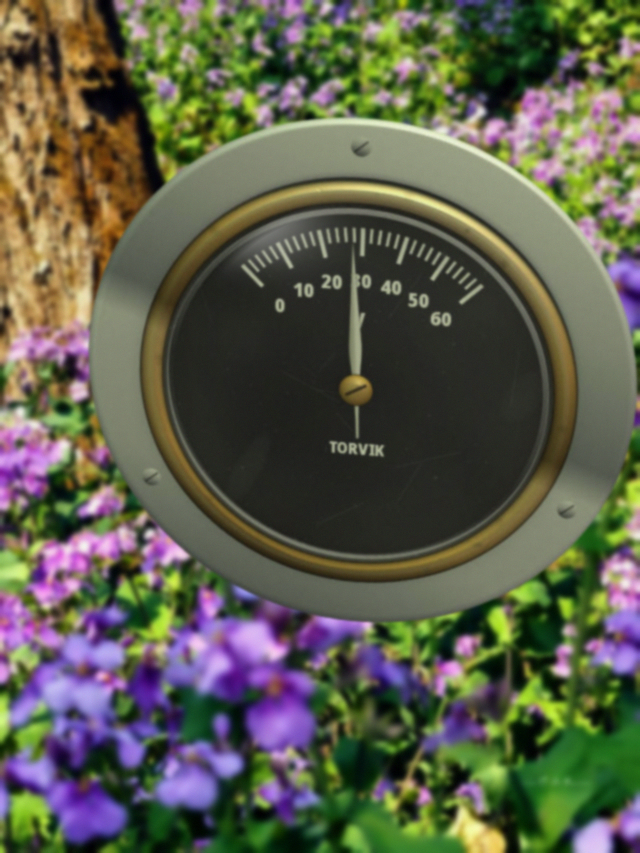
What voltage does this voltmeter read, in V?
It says 28 V
